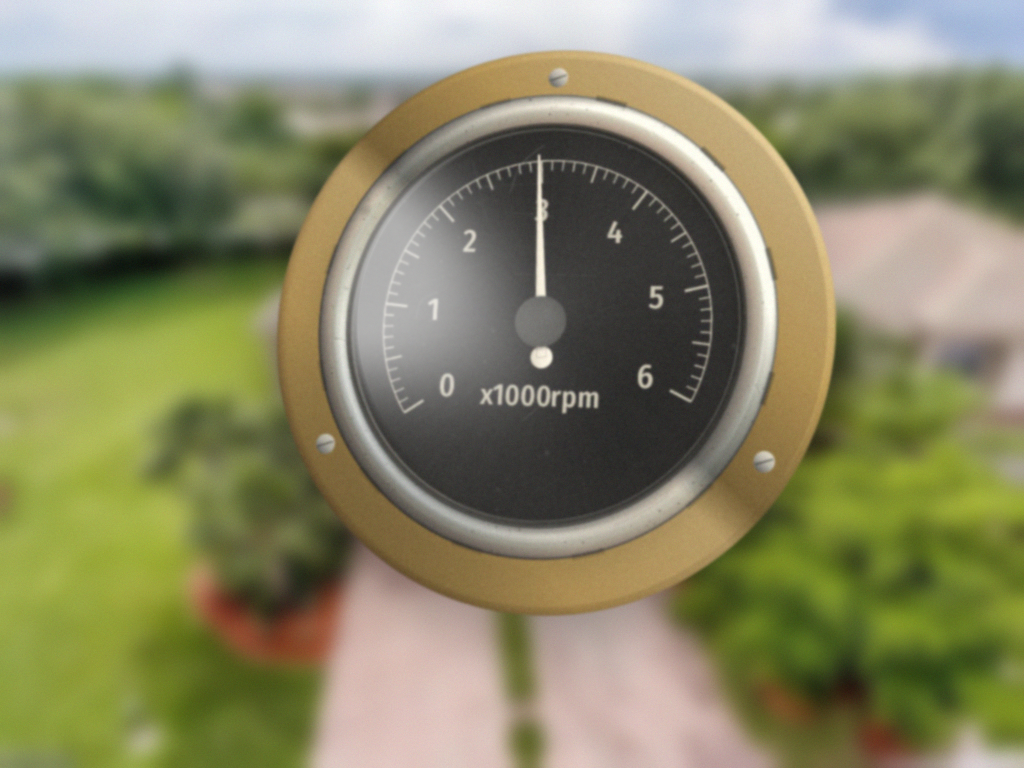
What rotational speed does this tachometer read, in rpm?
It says 3000 rpm
